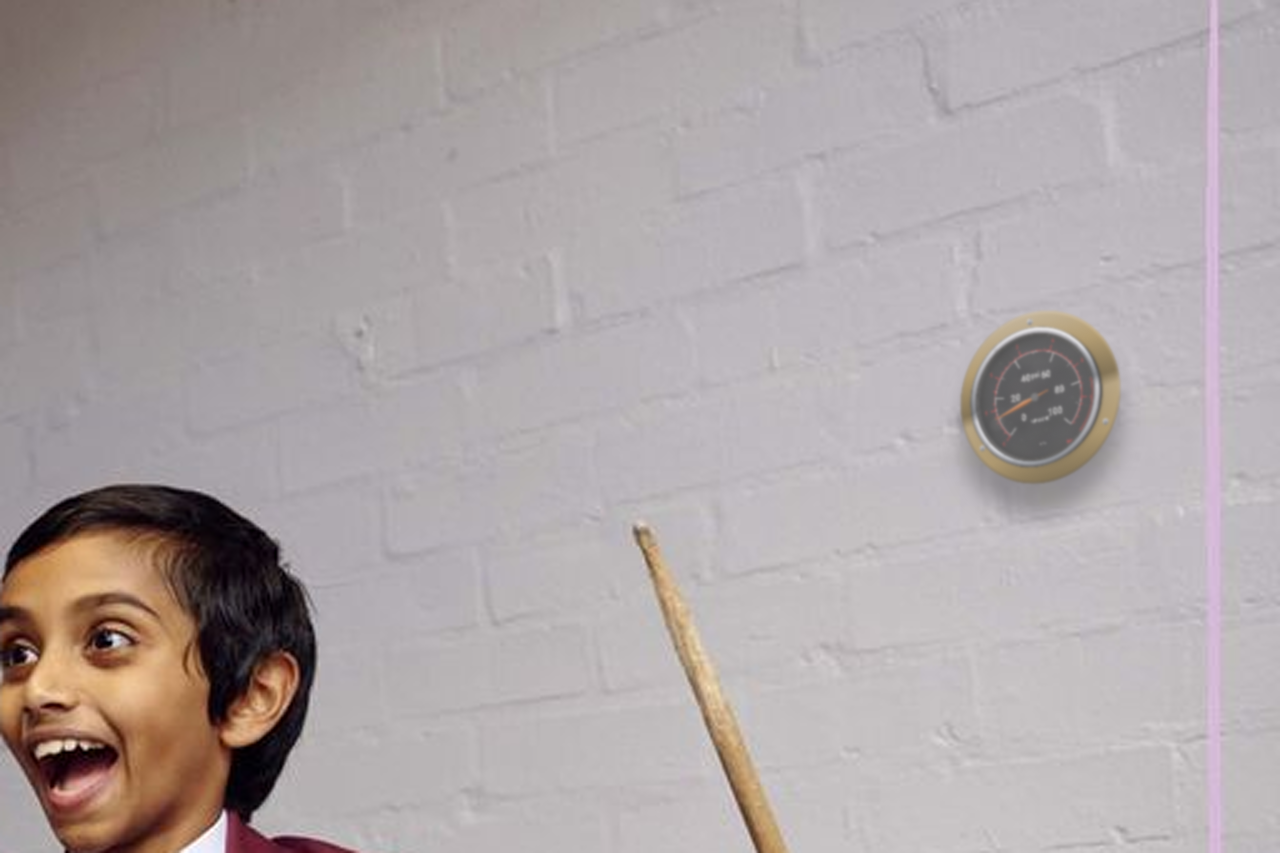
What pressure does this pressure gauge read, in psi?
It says 10 psi
